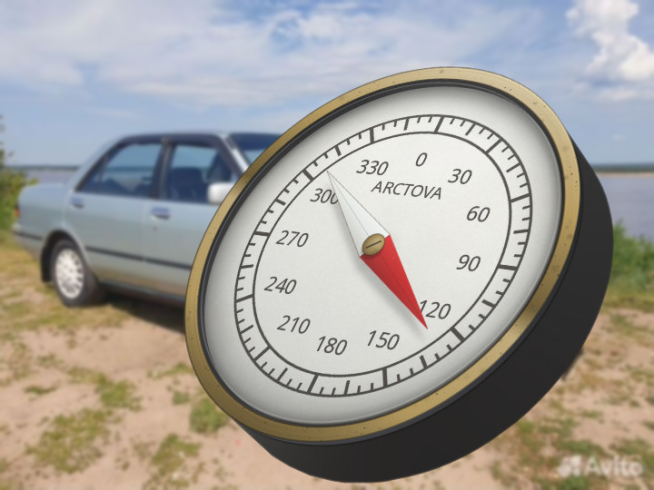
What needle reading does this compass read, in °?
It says 127.5 °
